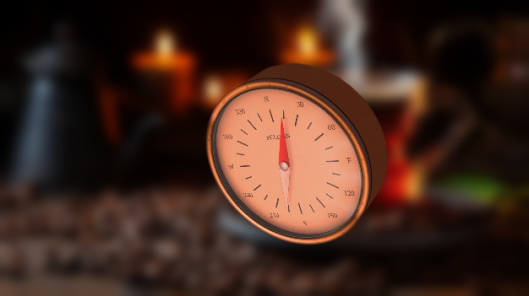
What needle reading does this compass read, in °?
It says 15 °
